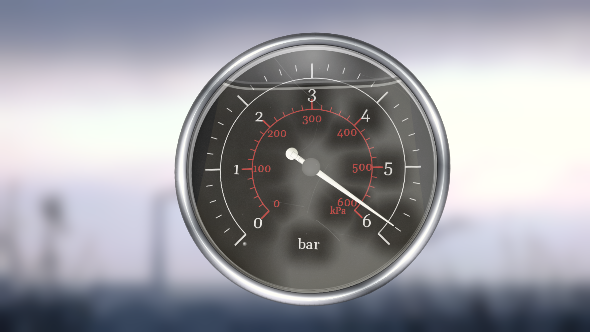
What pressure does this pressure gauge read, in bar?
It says 5.8 bar
